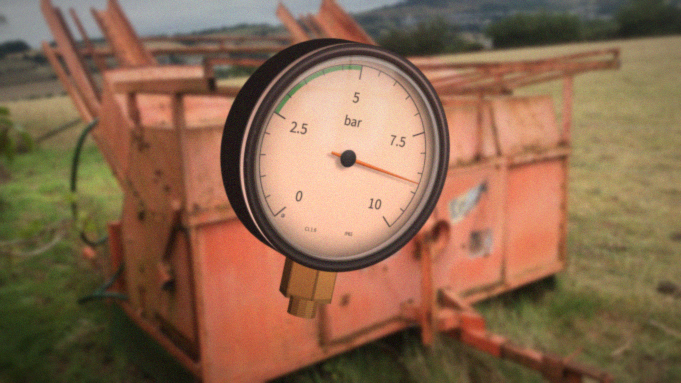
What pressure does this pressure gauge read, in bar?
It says 8.75 bar
